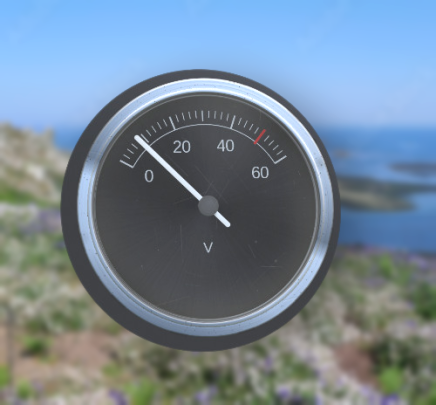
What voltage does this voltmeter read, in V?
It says 8 V
